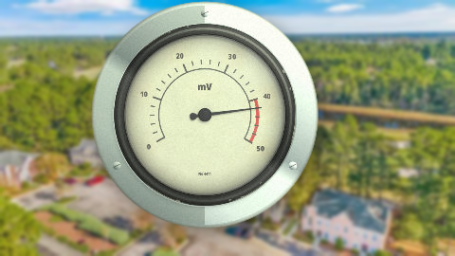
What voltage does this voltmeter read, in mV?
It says 42 mV
